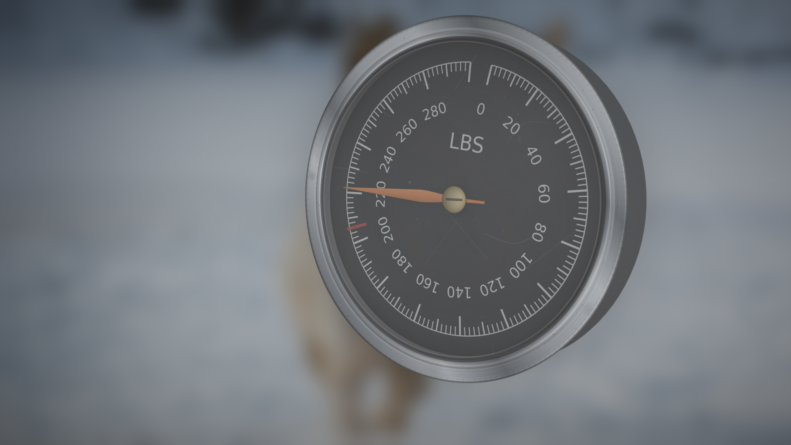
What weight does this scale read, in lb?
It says 222 lb
